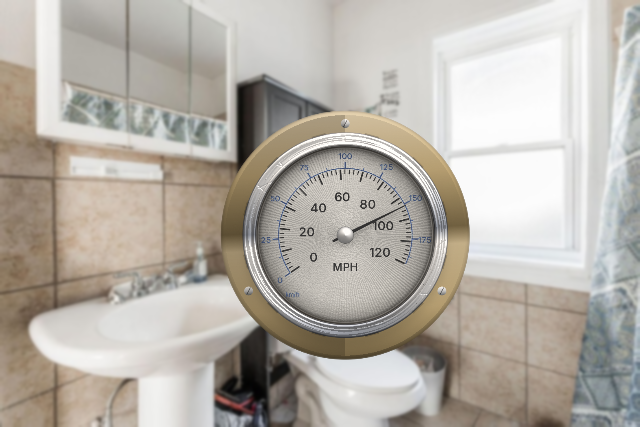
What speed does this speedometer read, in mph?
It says 94 mph
